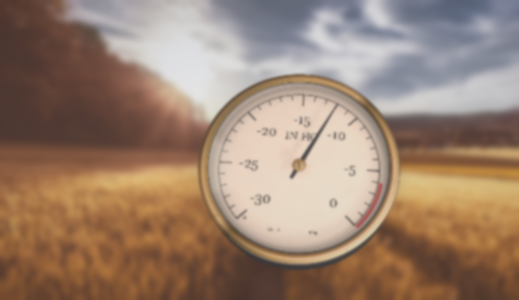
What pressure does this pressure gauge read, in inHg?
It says -12 inHg
